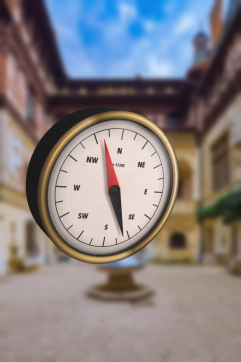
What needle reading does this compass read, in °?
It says 337.5 °
